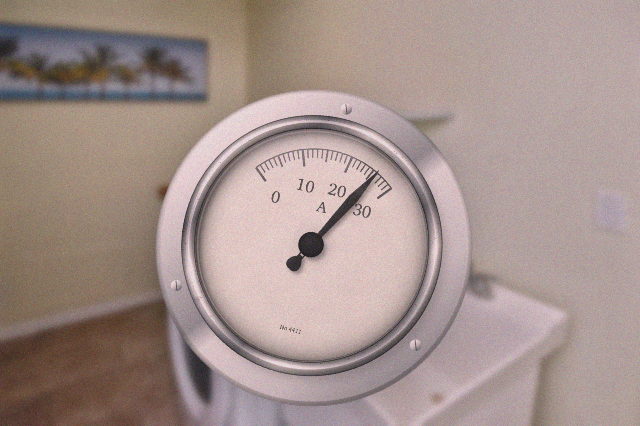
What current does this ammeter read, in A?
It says 26 A
